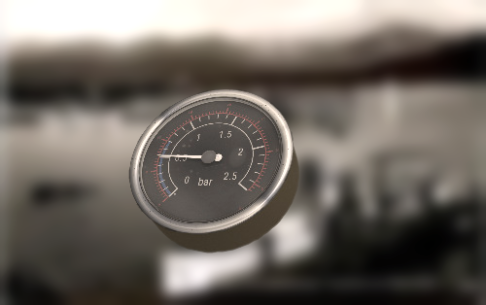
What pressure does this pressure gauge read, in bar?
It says 0.5 bar
